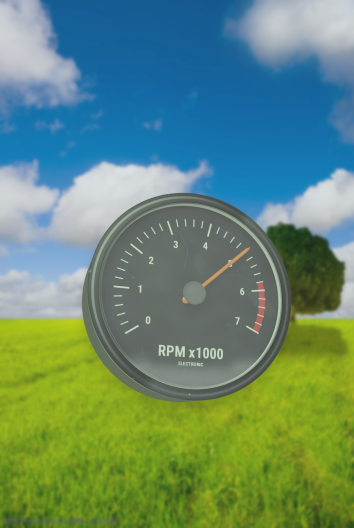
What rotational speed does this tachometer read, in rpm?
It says 5000 rpm
